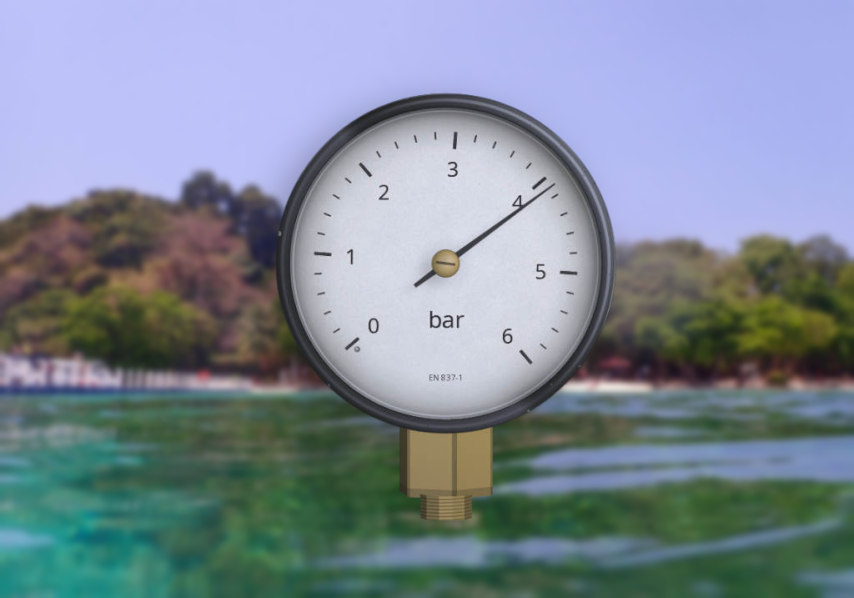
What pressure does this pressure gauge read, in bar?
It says 4.1 bar
